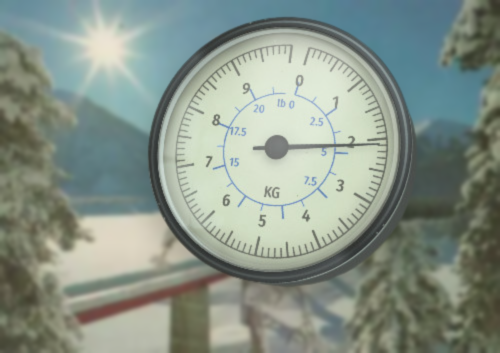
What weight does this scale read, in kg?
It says 2.1 kg
